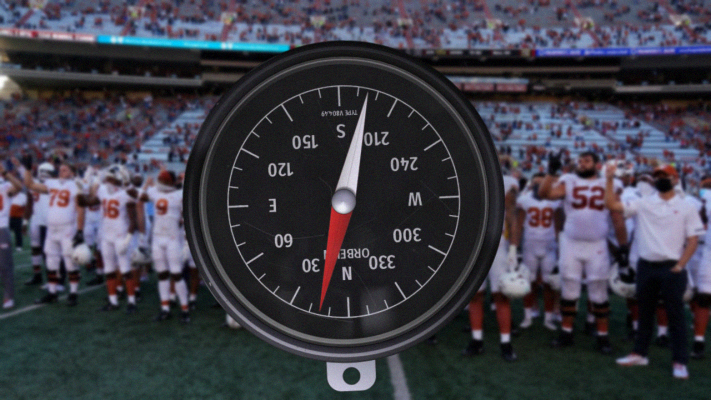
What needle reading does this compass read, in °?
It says 15 °
